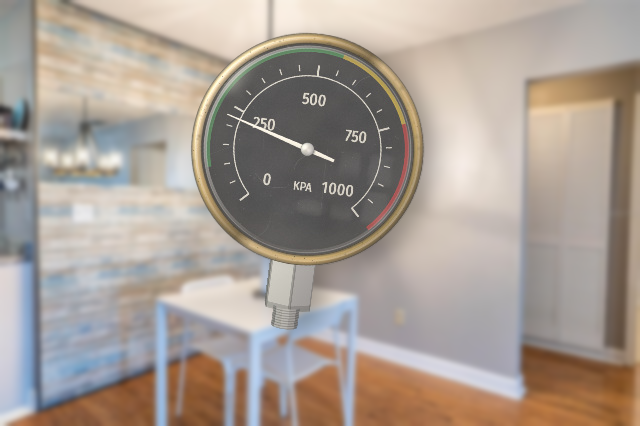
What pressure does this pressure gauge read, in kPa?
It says 225 kPa
